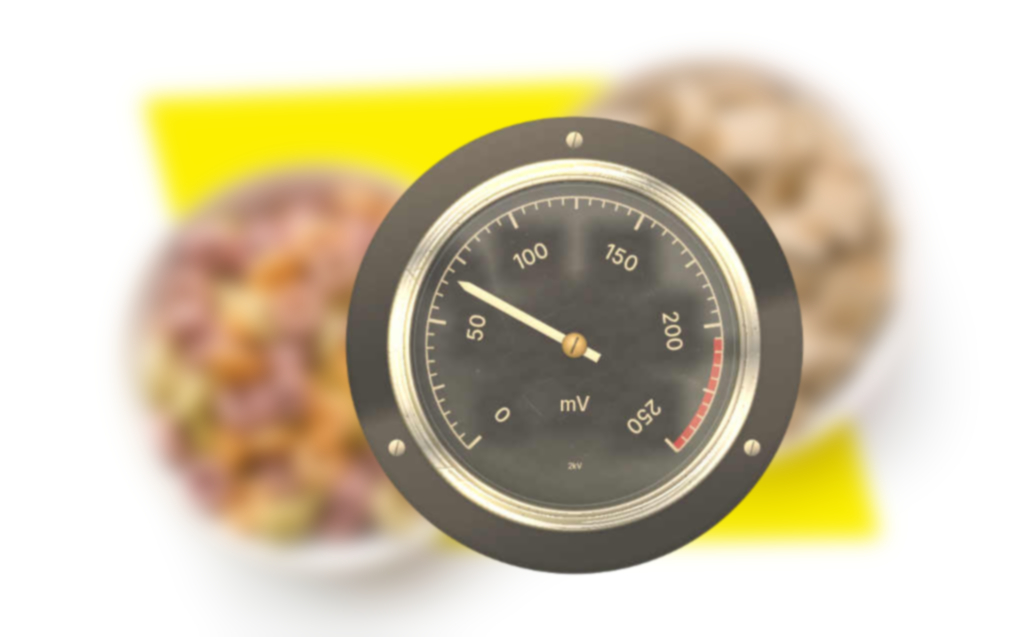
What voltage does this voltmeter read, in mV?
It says 67.5 mV
